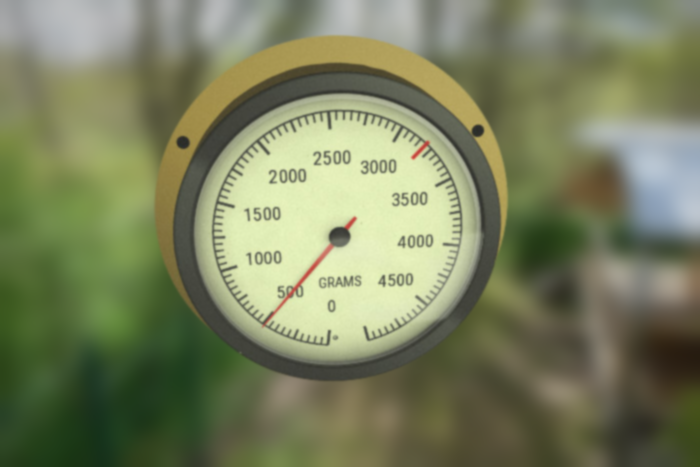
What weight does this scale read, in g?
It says 500 g
